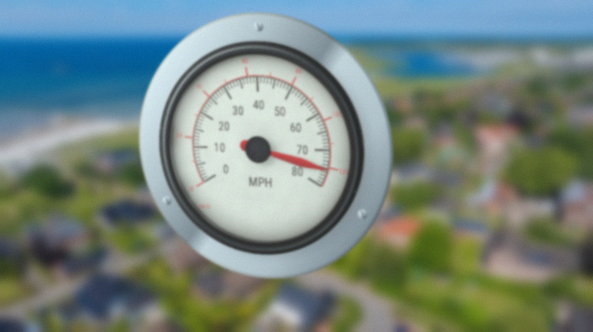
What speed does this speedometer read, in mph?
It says 75 mph
